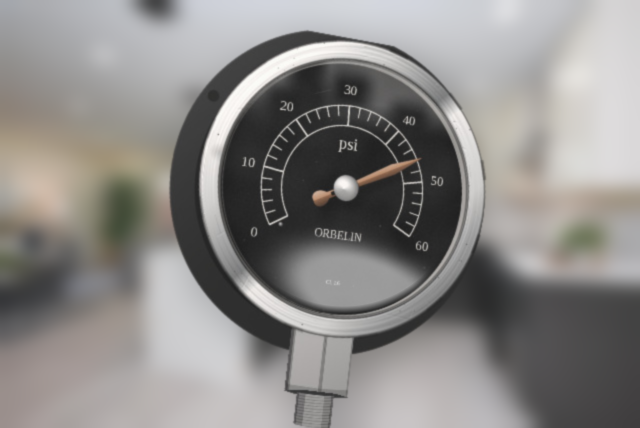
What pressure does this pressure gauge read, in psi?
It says 46 psi
